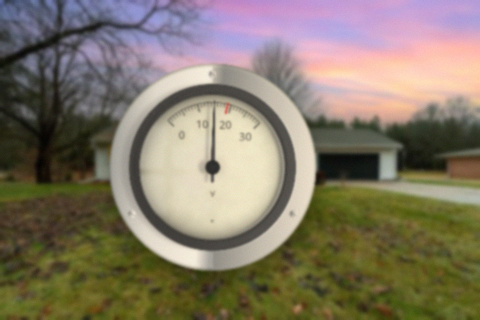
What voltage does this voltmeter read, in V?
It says 15 V
